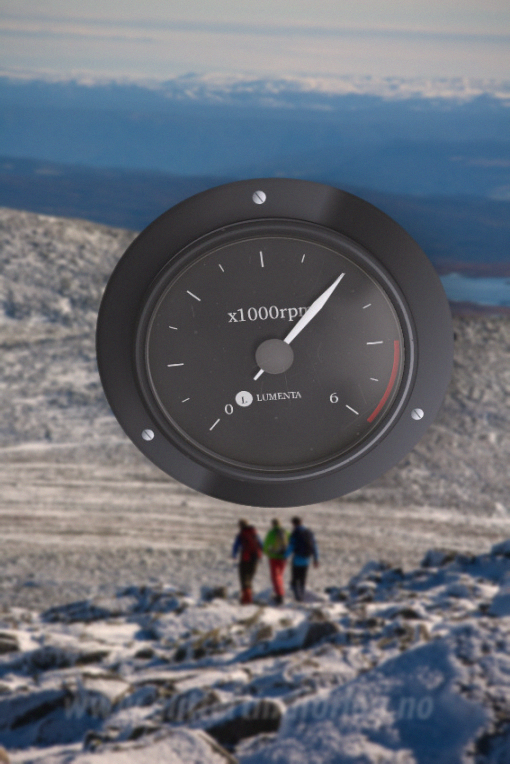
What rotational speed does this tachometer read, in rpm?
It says 4000 rpm
